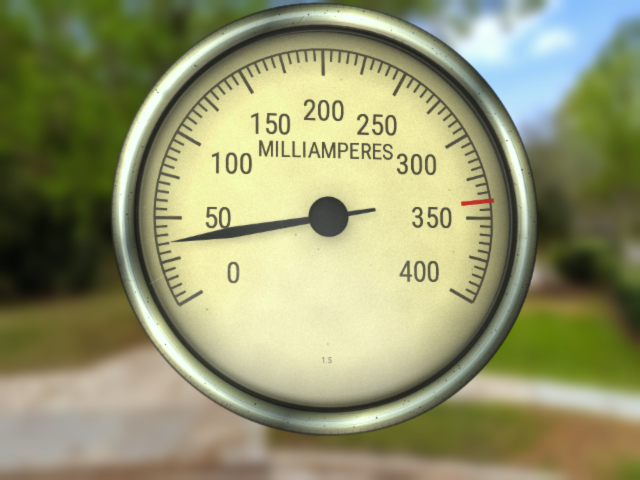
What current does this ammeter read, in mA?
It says 35 mA
